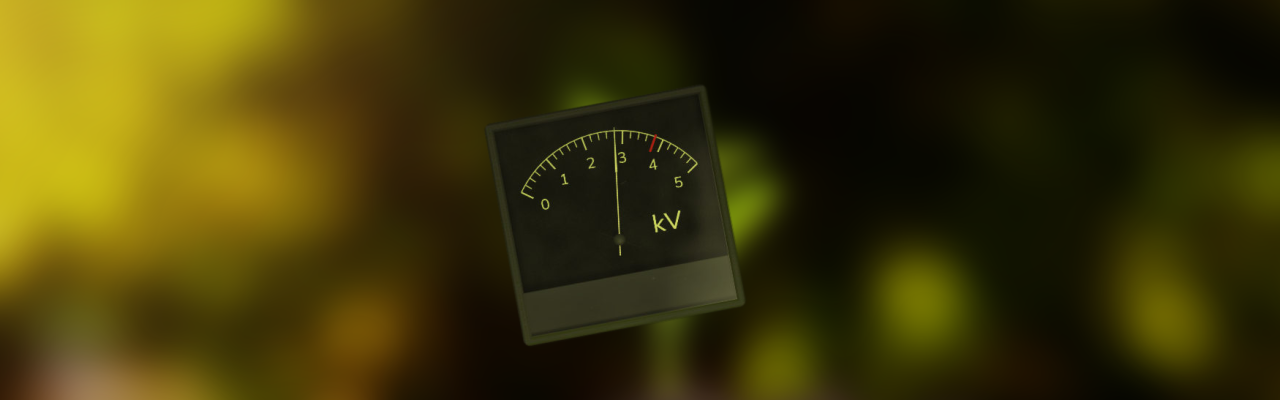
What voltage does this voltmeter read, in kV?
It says 2.8 kV
